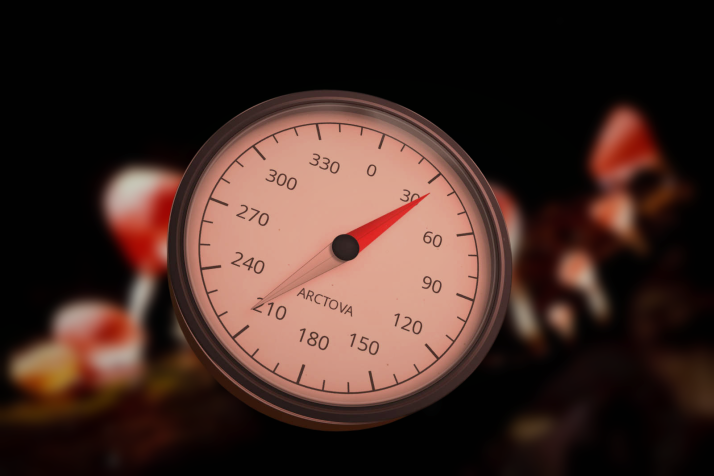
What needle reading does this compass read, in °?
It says 35 °
